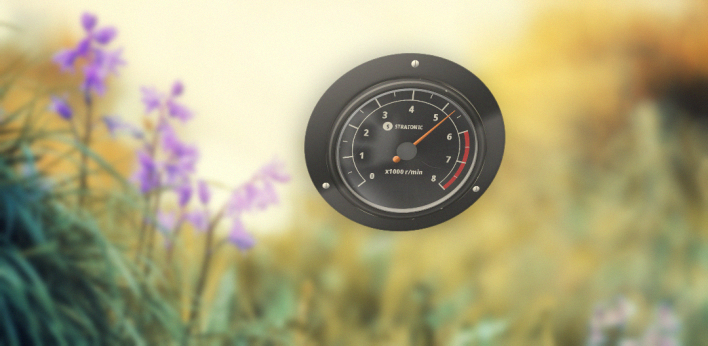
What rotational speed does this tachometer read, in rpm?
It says 5250 rpm
